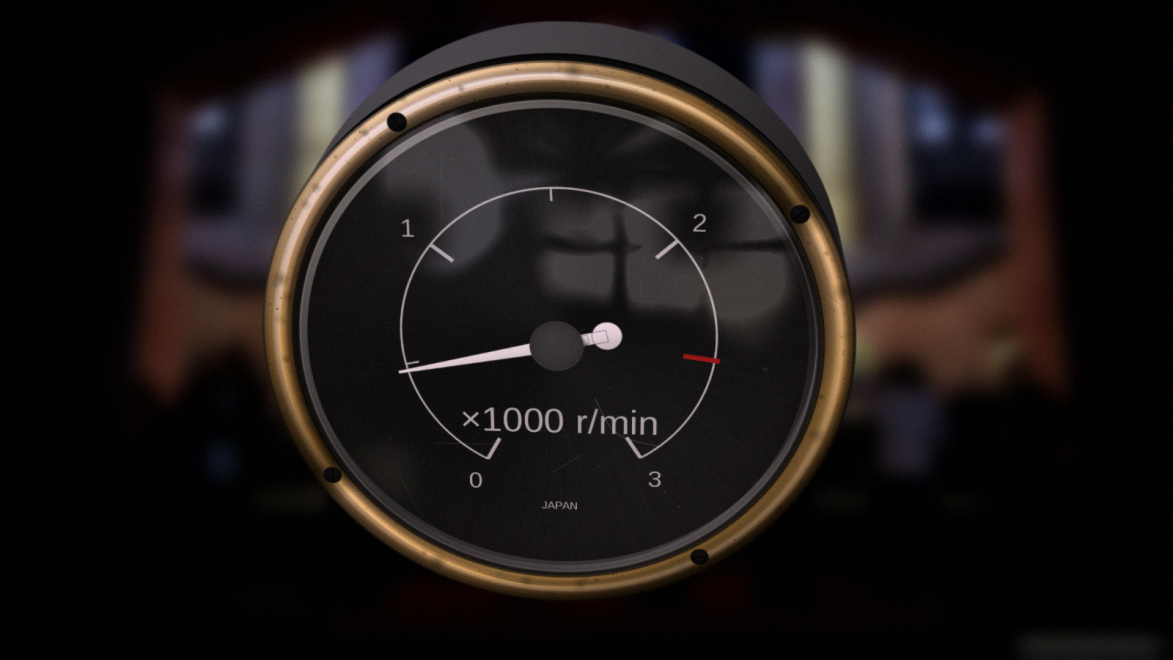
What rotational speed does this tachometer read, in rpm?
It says 500 rpm
